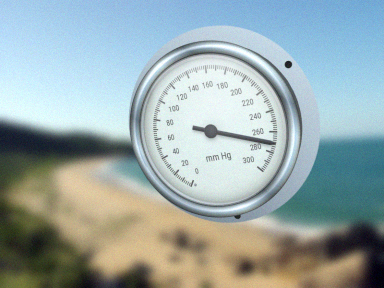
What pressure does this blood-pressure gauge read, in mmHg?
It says 270 mmHg
